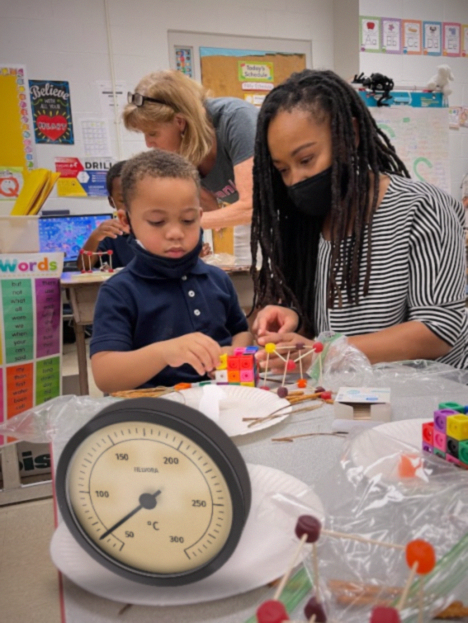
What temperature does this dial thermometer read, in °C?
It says 65 °C
